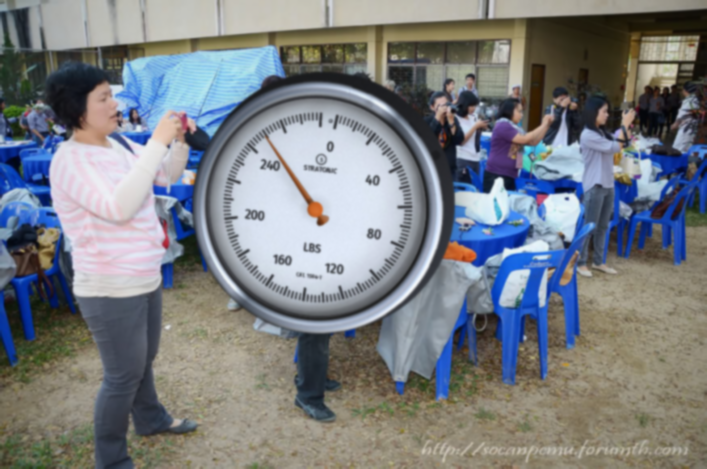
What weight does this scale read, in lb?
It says 250 lb
